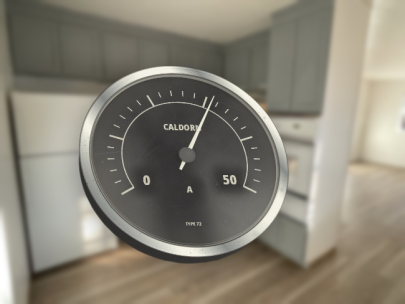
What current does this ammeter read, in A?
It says 31 A
